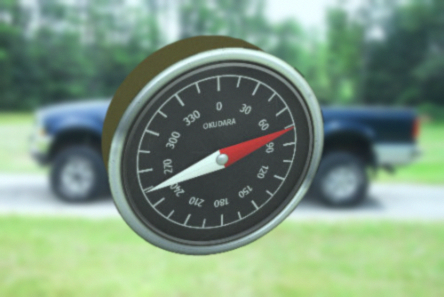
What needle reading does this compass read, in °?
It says 75 °
